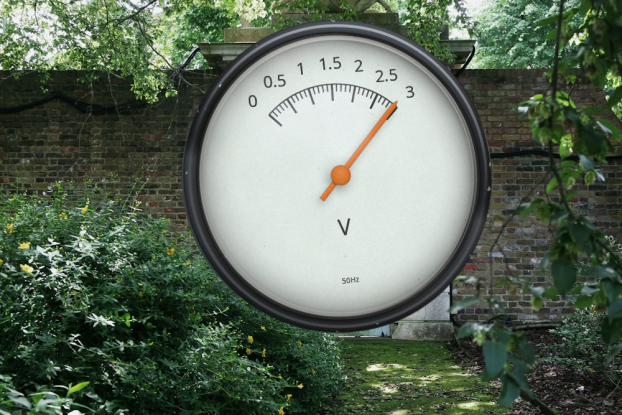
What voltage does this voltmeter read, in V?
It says 2.9 V
